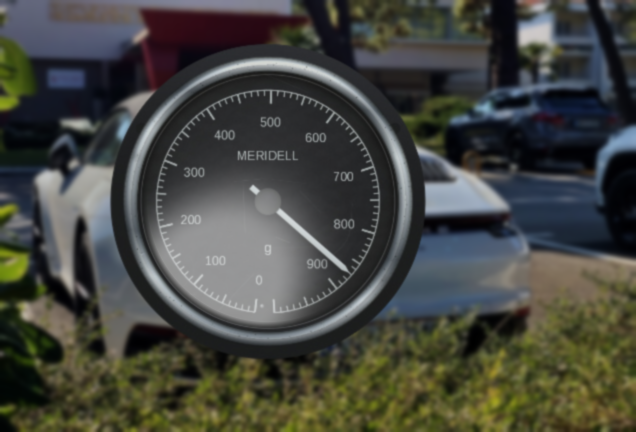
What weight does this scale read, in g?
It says 870 g
